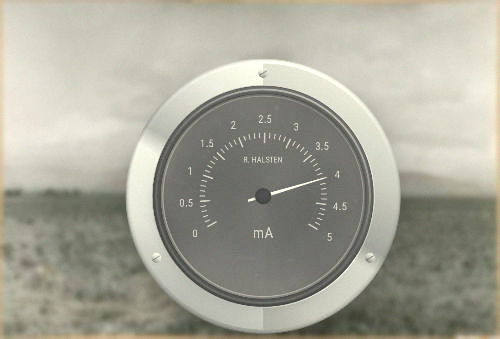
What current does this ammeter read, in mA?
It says 4 mA
